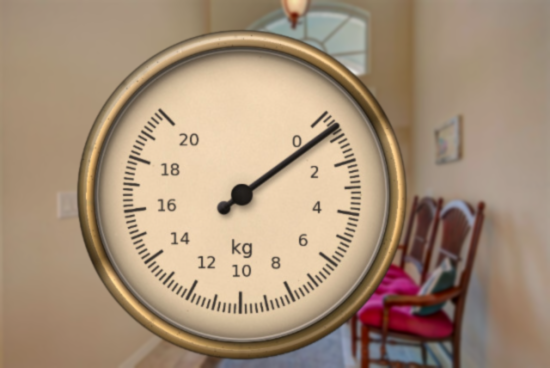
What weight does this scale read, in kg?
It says 0.6 kg
